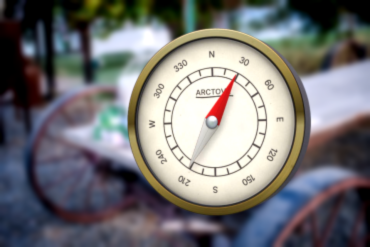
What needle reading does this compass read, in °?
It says 30 °
